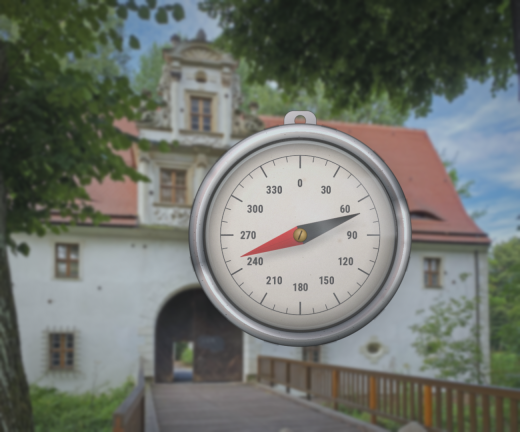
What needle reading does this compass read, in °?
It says 250 °
